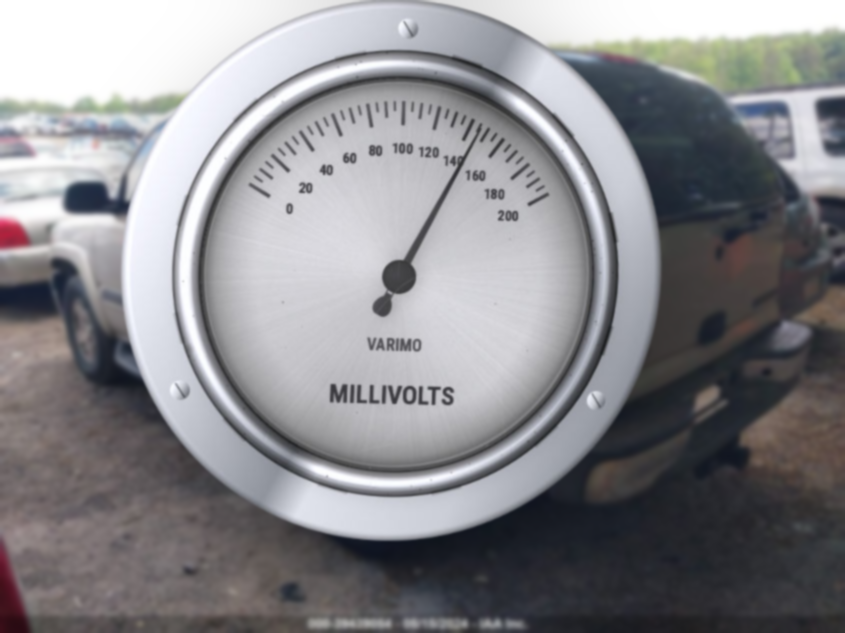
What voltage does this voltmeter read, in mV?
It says 145 mV
